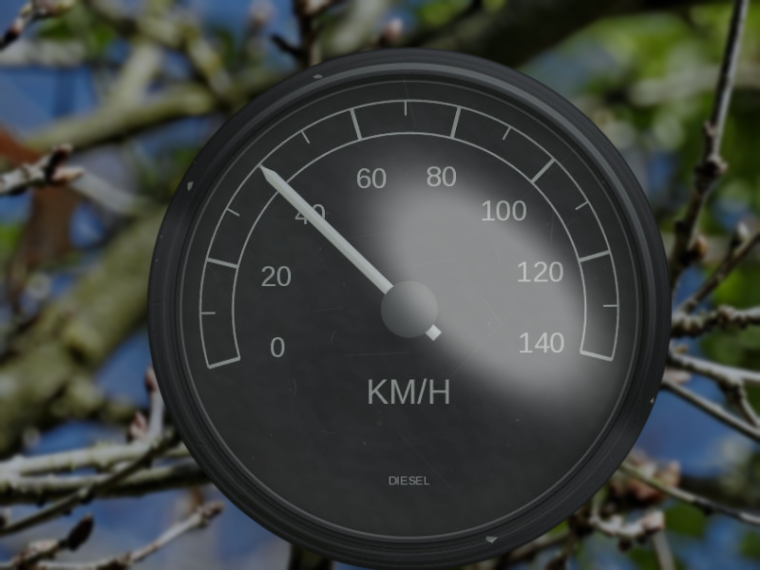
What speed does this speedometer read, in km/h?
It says 40 km/h
